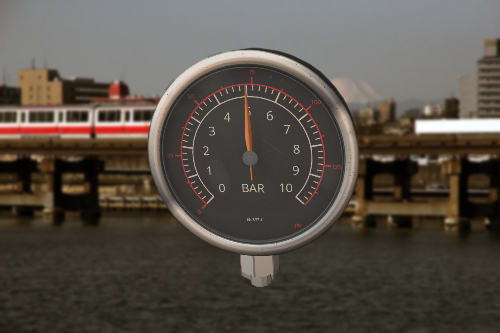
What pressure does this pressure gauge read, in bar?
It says 5 bar
